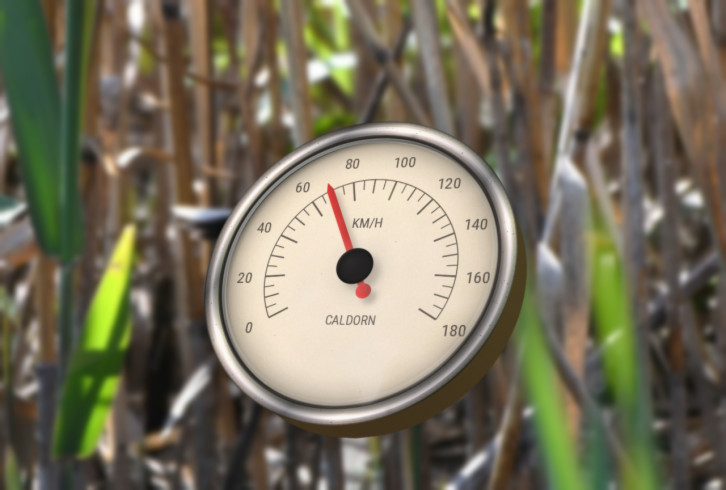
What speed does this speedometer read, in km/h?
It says 70 km/h
